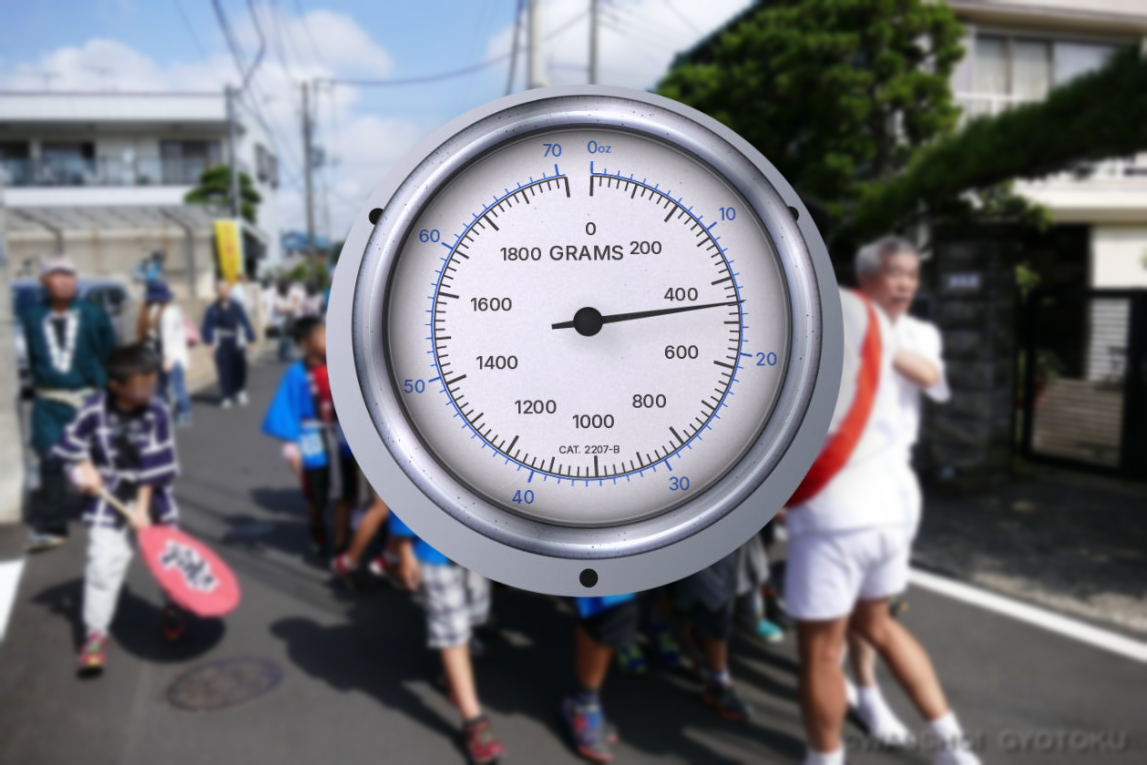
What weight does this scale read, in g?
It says 460 g
